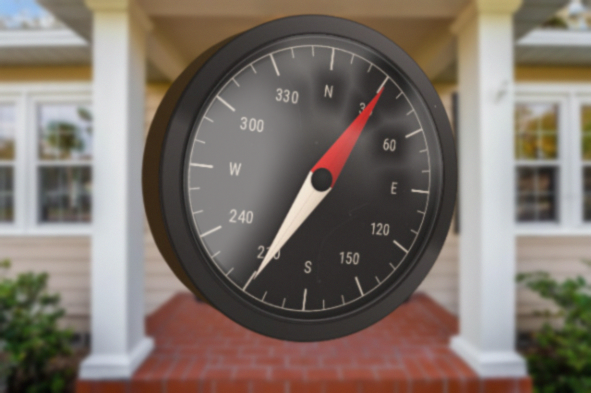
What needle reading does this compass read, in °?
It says 30 °
